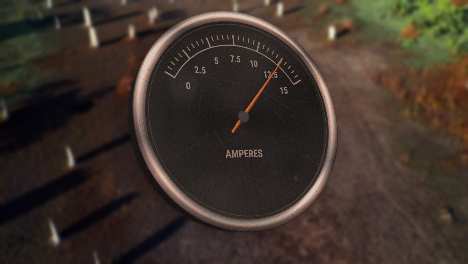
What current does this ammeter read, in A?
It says 12.5 A
